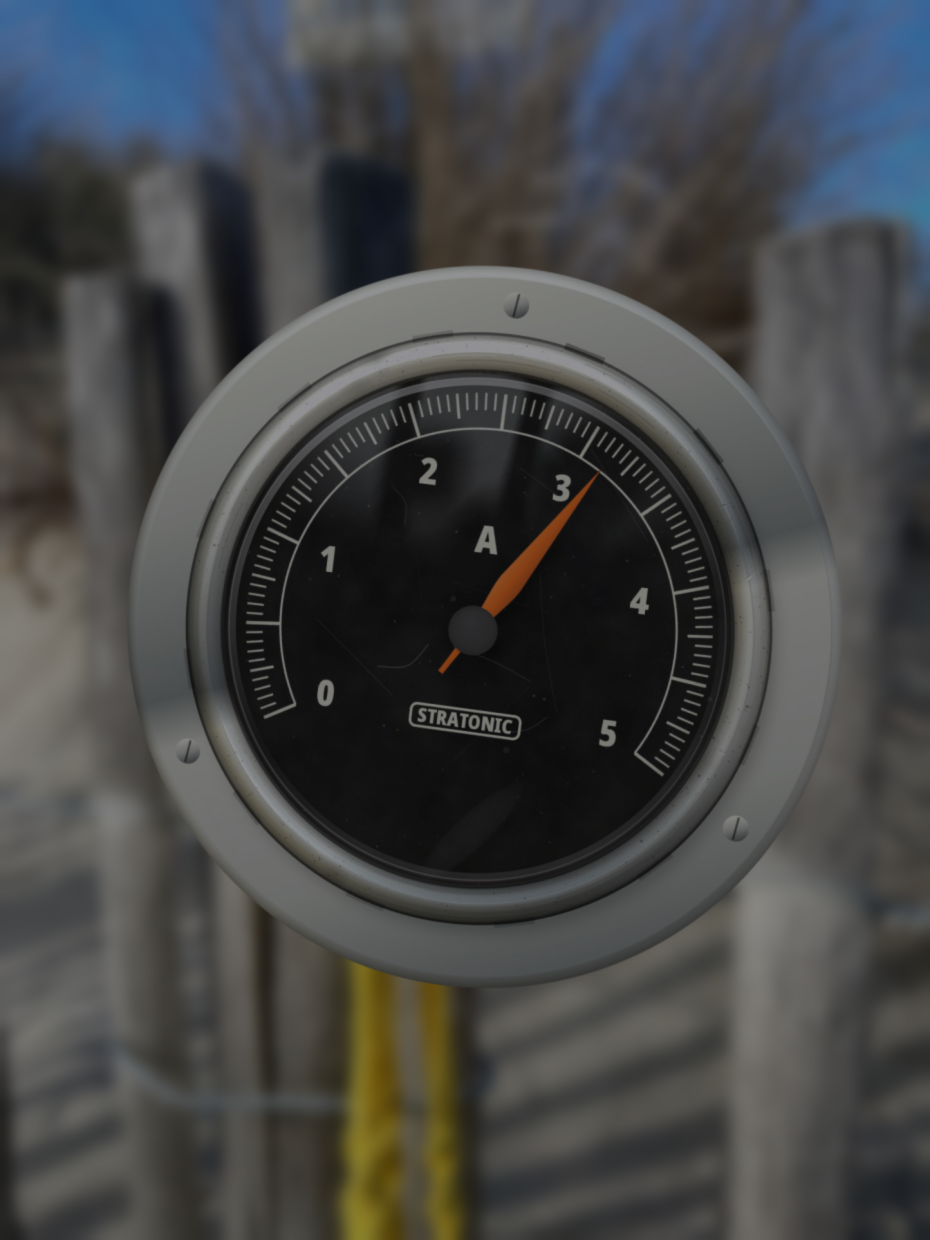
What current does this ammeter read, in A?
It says 3.15 A
